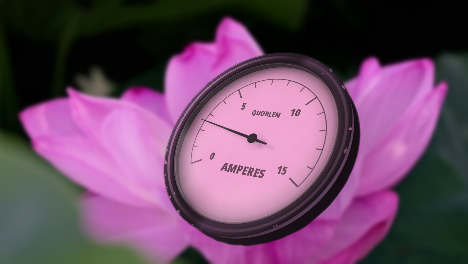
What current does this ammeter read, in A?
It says 2.5 A
